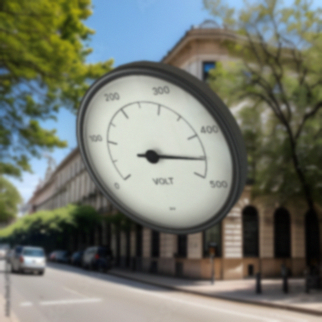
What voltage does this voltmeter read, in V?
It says 450 V
